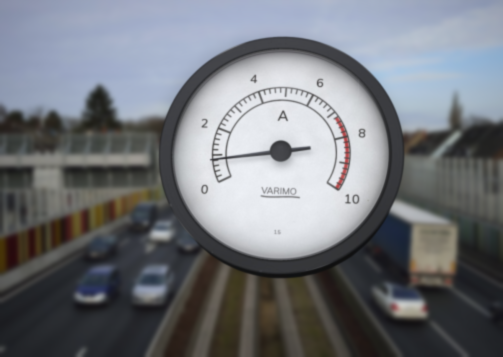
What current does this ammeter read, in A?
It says 0.8 A
